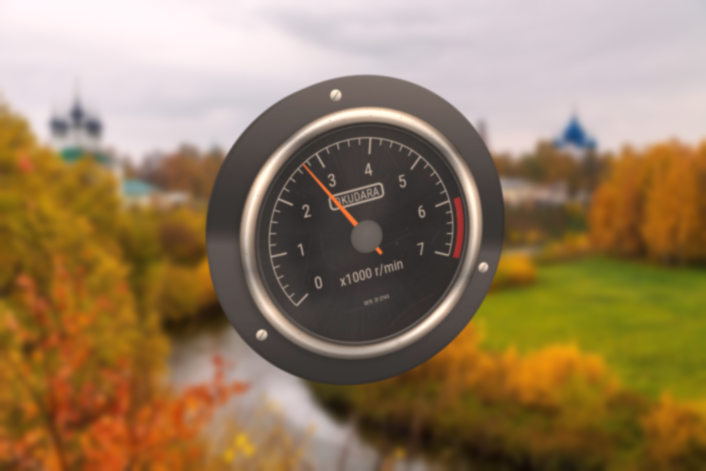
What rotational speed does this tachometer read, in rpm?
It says 2700 rpm
